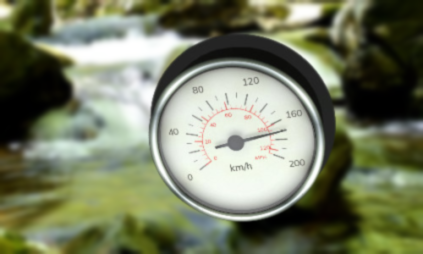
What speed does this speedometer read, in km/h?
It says 170 km/h
